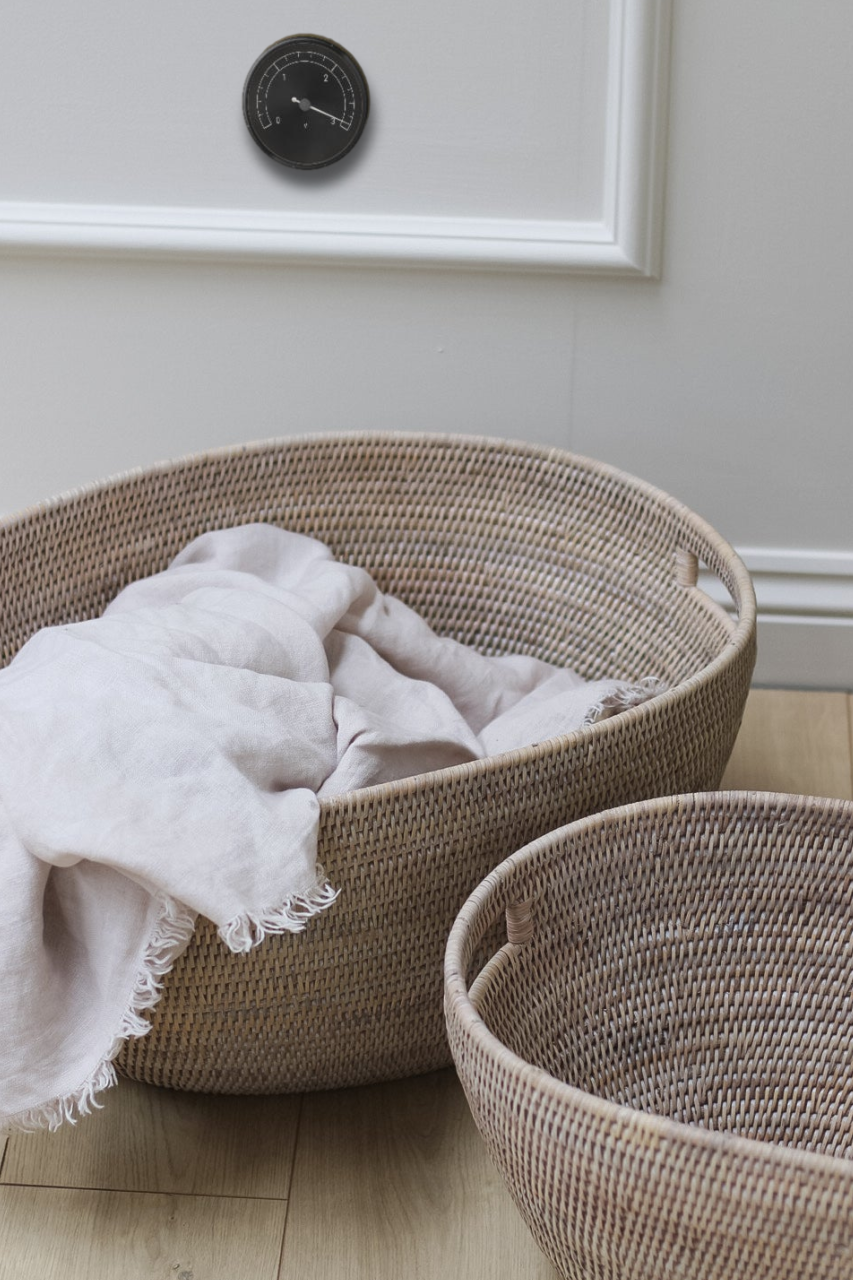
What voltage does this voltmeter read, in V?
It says 2.9 V
